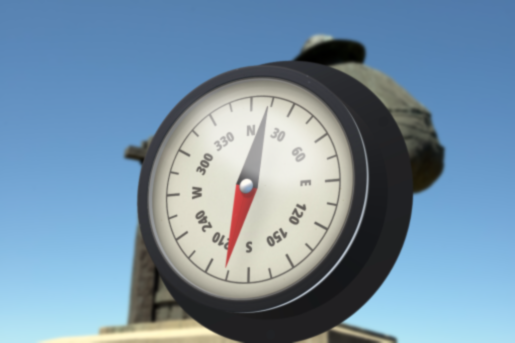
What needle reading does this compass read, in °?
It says 195 °
